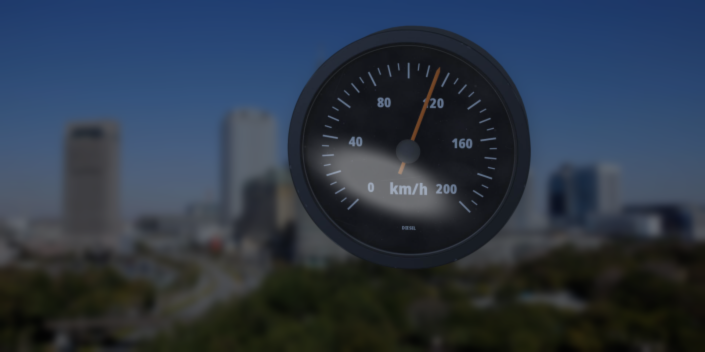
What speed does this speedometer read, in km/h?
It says 115 km/h
